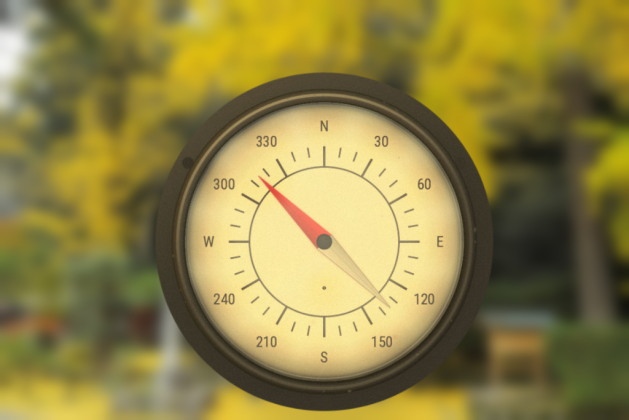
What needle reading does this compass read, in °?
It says 315 °
